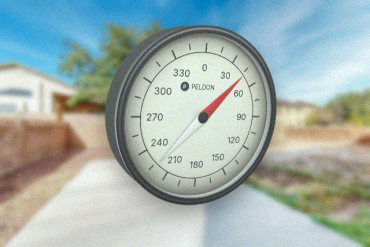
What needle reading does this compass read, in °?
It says 45 °
